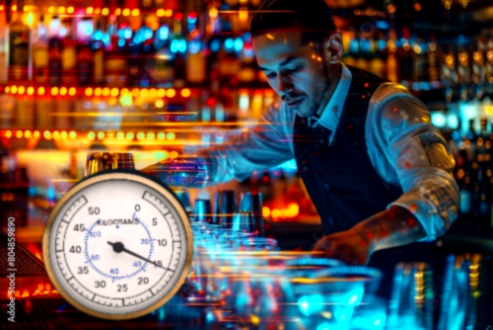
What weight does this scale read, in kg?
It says 15 kg
